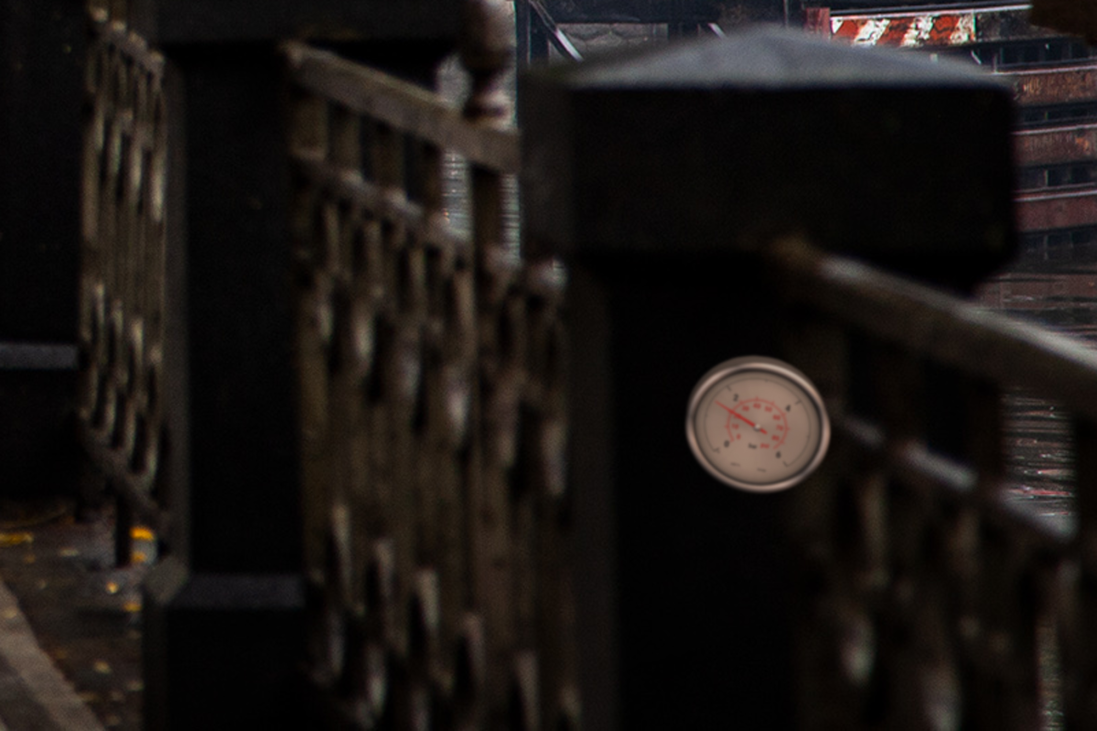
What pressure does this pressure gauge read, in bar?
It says 1.5 bar
